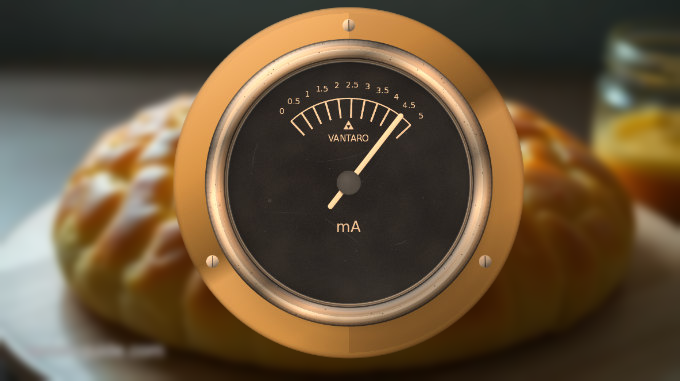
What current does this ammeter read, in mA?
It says 4.5 mA
